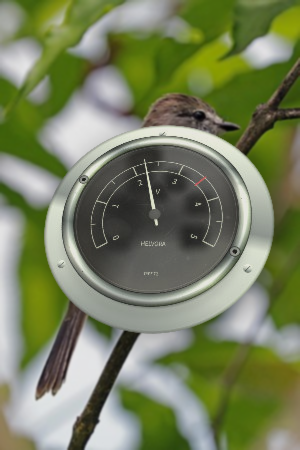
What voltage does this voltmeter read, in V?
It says 2.25 V
